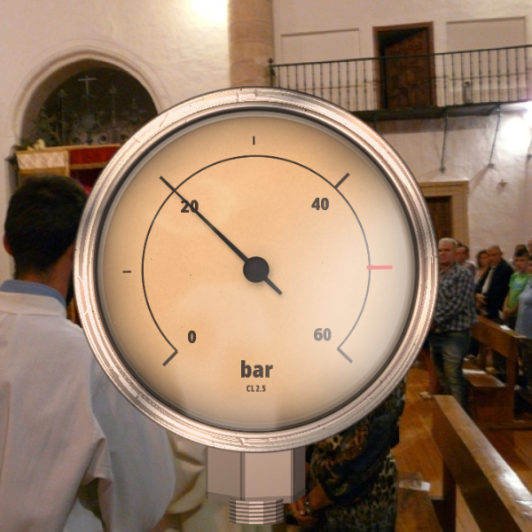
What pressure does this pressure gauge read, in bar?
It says 20 bar
